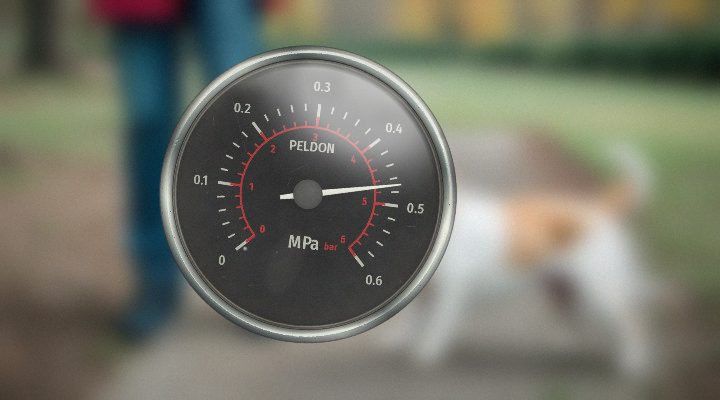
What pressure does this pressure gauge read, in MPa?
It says 0.47 MPa
